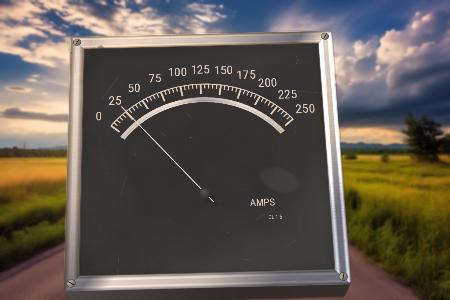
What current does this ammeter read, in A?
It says 25 A
